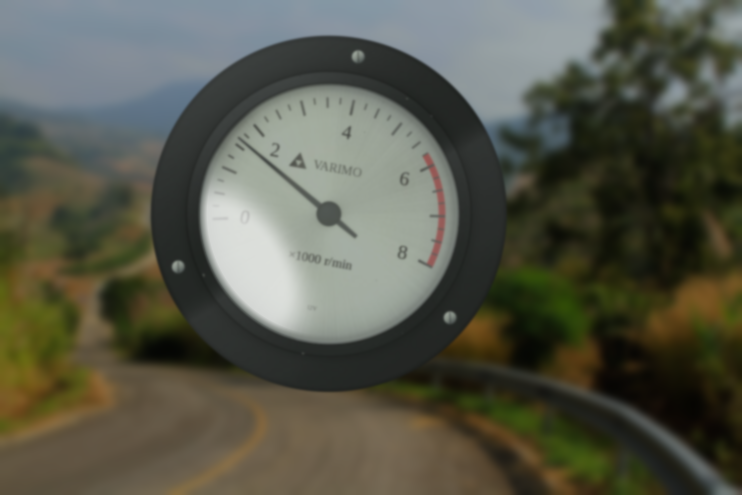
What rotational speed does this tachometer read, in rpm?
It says 1625 rpm
